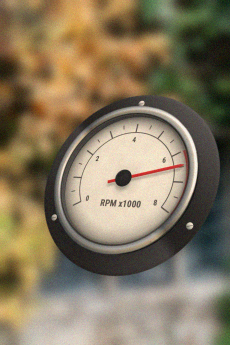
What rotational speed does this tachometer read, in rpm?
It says 6500 rpm
